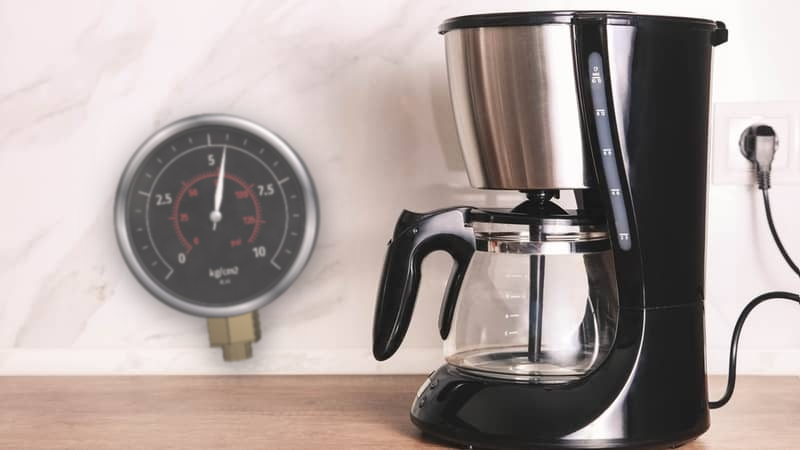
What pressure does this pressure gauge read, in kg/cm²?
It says 5.5 kg/cm²
